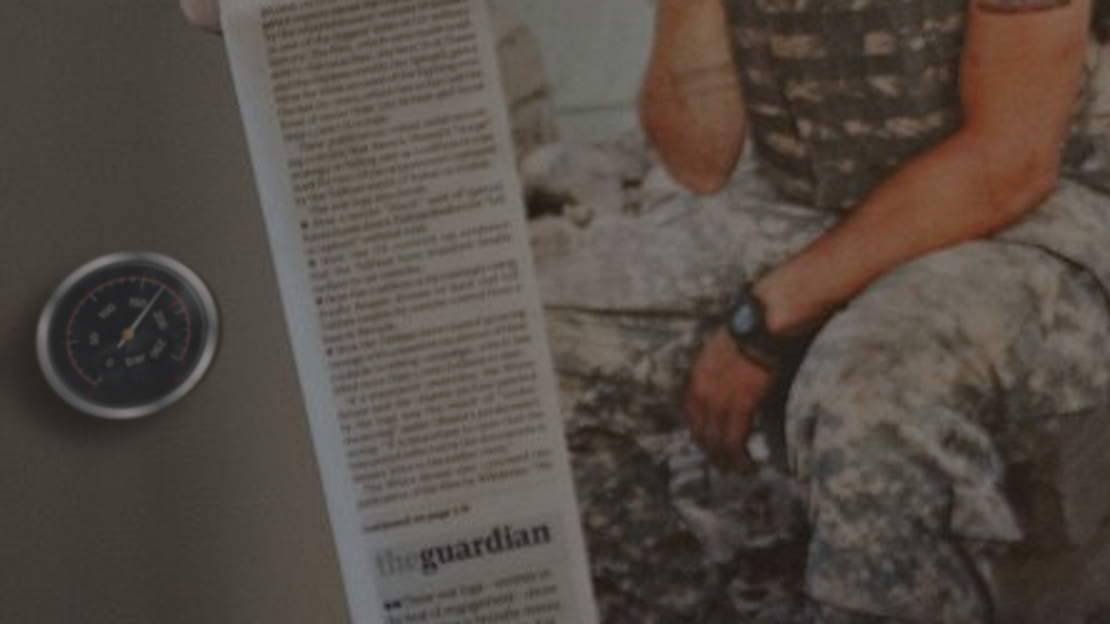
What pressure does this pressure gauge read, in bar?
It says 170 bar
